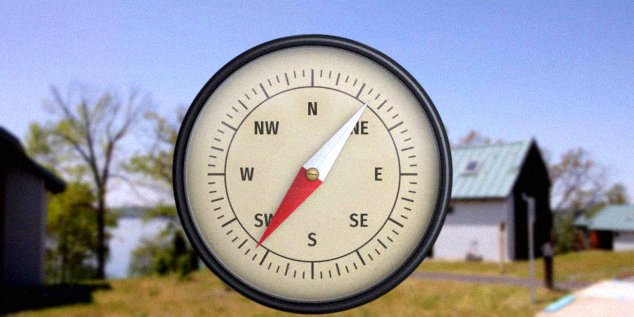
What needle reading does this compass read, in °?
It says 217.5 °
